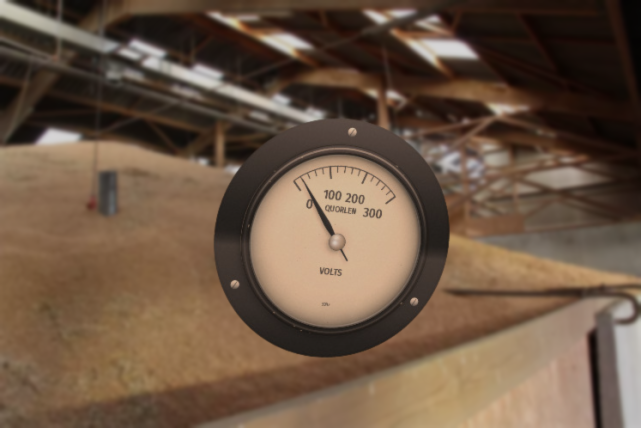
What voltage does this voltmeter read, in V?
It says 20 V
